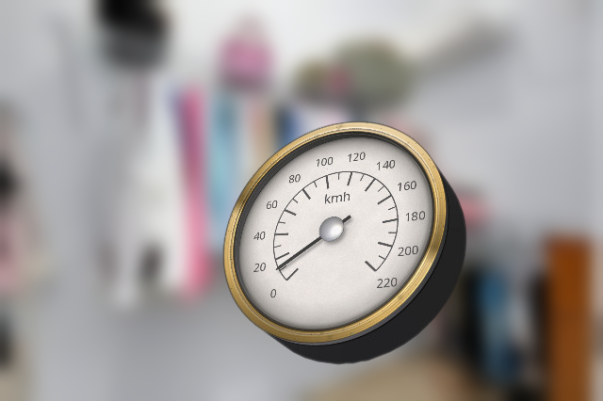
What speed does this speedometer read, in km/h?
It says 10 km/h
